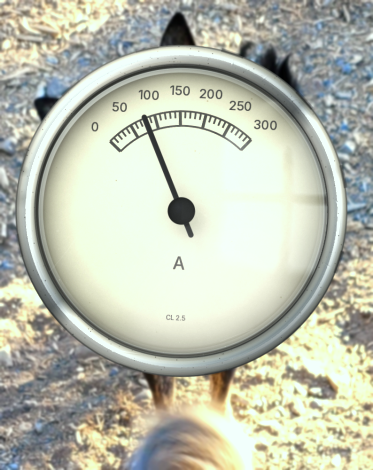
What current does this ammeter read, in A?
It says 80 A
